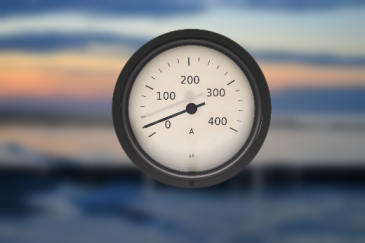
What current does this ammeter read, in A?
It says 20 A
